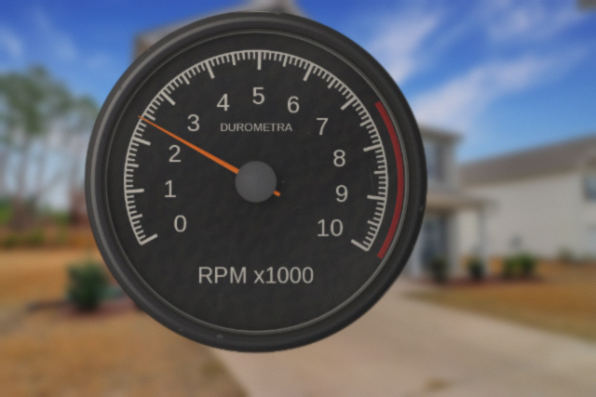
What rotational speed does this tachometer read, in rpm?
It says 2400 rpm
